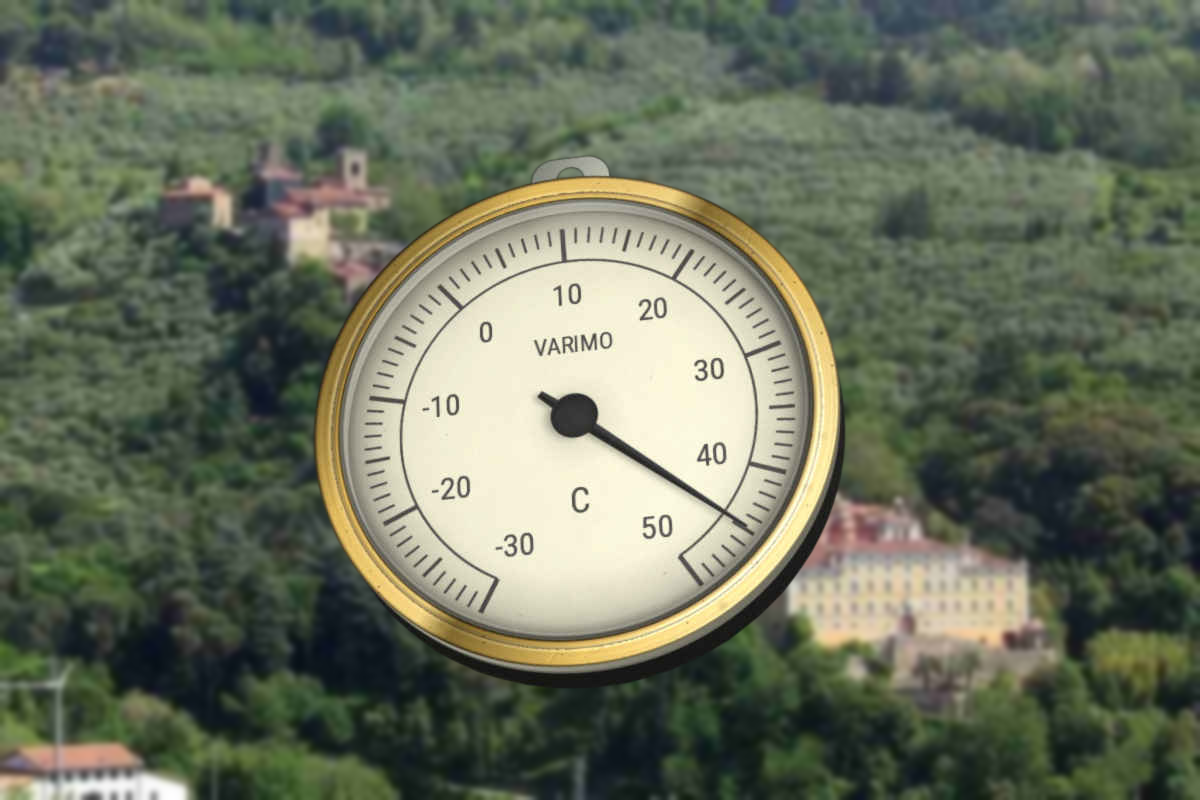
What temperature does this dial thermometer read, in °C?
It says 45 °C
